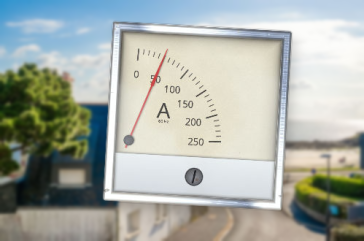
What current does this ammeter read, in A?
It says 50 A
